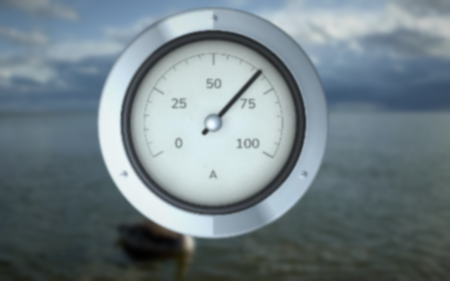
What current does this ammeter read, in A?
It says 67.5 A
